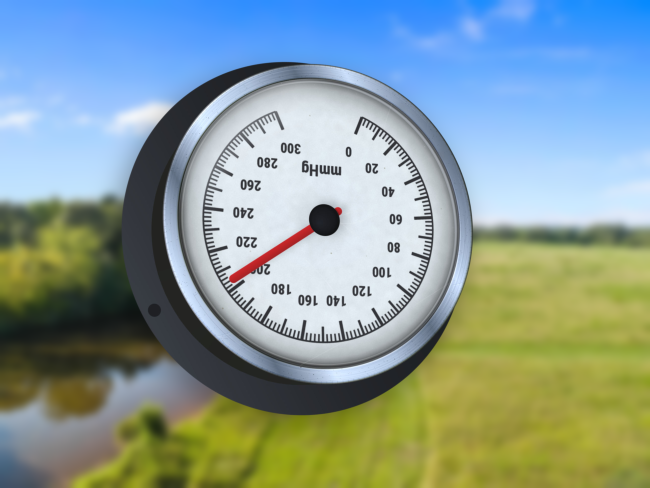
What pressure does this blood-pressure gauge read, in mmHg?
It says 204 mmHg
